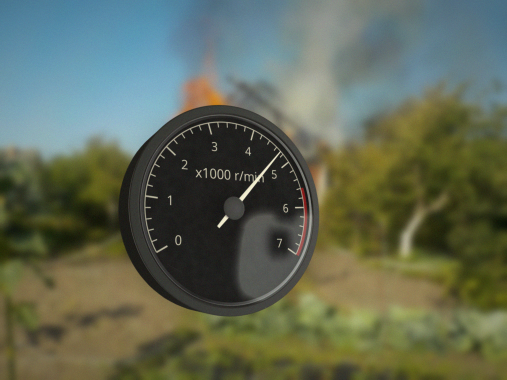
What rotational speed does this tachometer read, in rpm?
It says 4700 rpm
